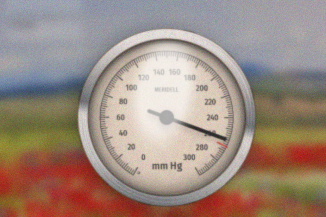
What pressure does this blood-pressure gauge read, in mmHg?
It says 260 mmHg
